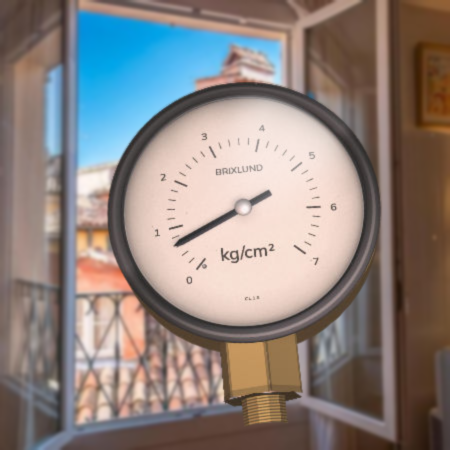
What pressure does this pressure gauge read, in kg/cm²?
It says 0.6 kg/cm²
